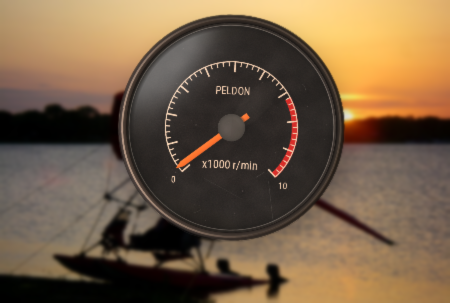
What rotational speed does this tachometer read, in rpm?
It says 200 rpm
